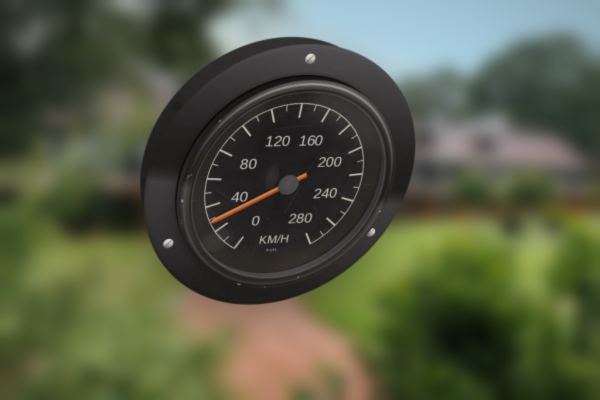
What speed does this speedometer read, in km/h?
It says 30 km/h
